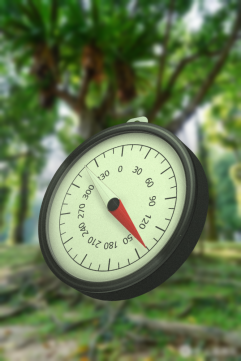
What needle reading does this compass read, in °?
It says 140 °
